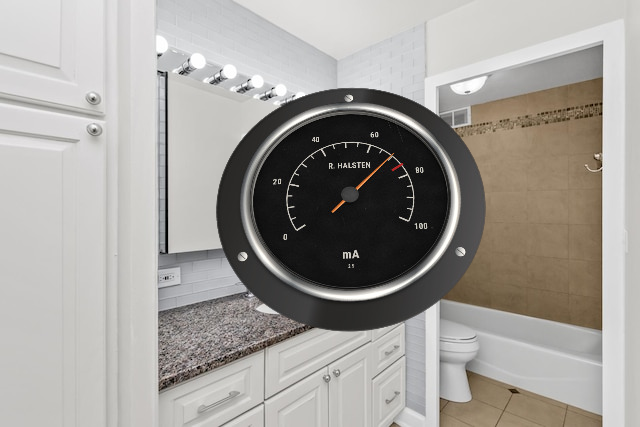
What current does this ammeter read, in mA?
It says 70 mA
